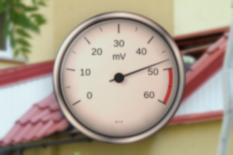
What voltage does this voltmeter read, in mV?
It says 47.5 mV
